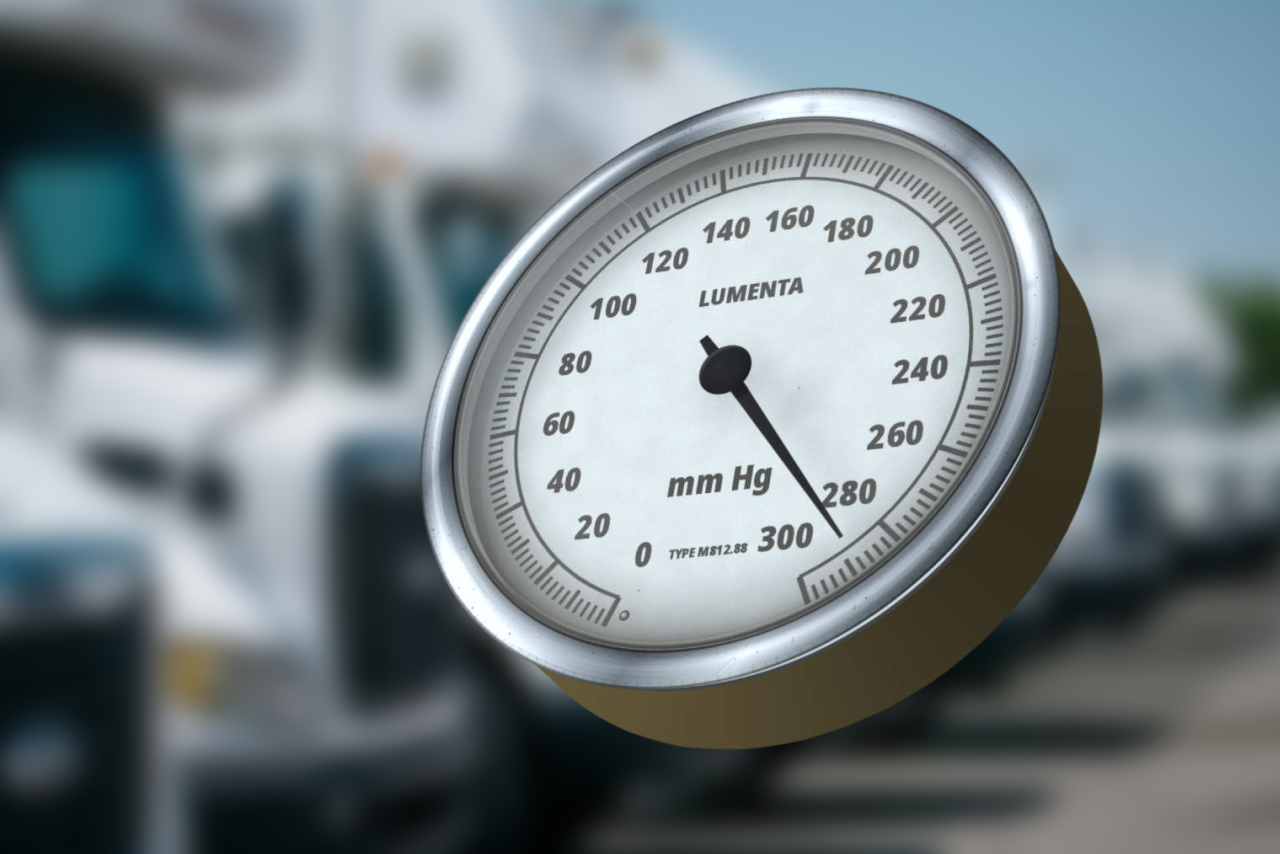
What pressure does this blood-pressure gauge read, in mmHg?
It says 288 mmHg
